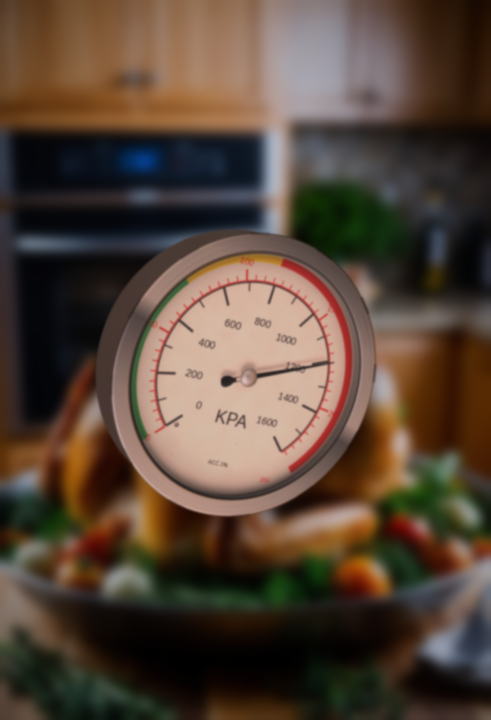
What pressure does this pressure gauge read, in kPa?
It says 1200 kPa
